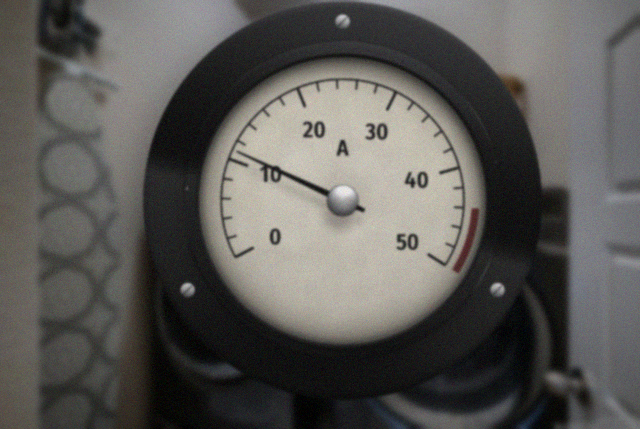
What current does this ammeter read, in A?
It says 11 A
